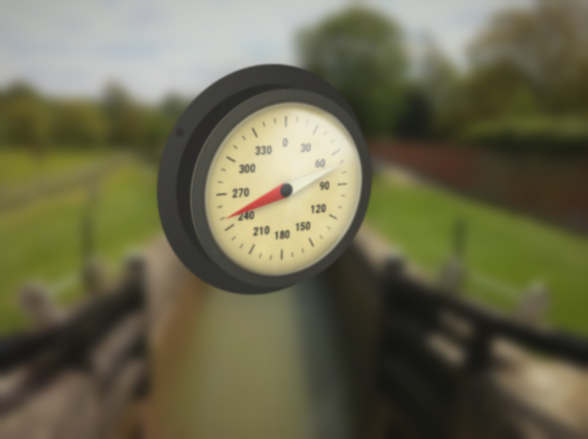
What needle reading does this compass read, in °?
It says 250 °
